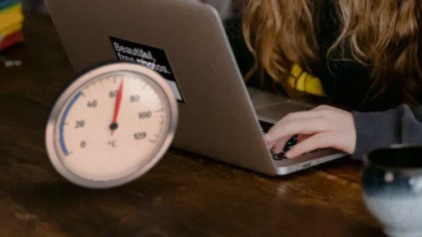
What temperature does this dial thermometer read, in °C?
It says 64 °C
